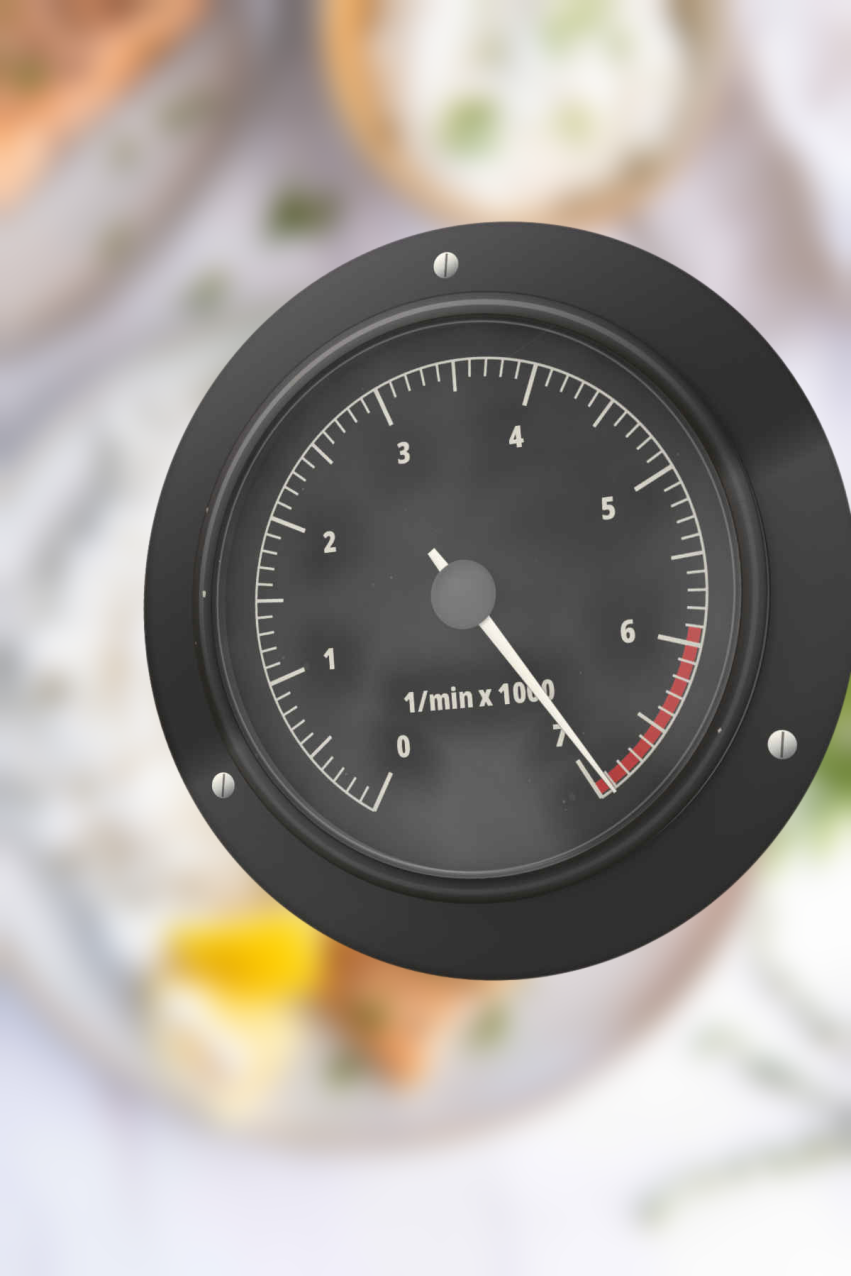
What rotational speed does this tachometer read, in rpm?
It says 6900 rpm
